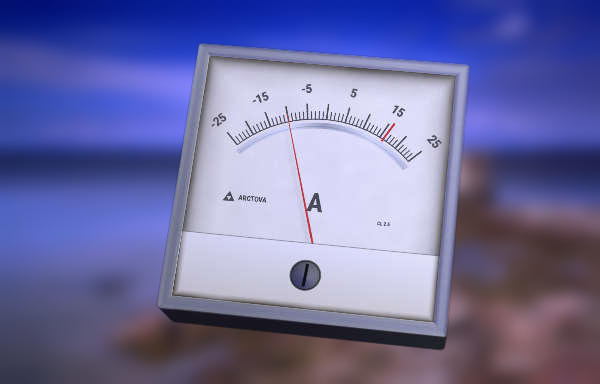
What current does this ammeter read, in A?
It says -10 A
